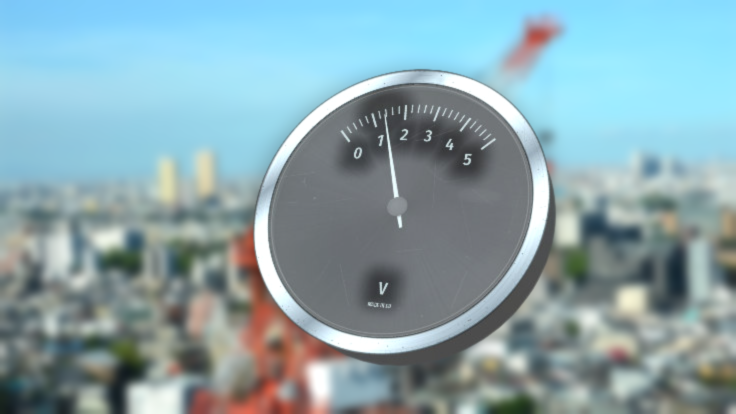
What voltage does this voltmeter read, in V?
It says 1.4 V
